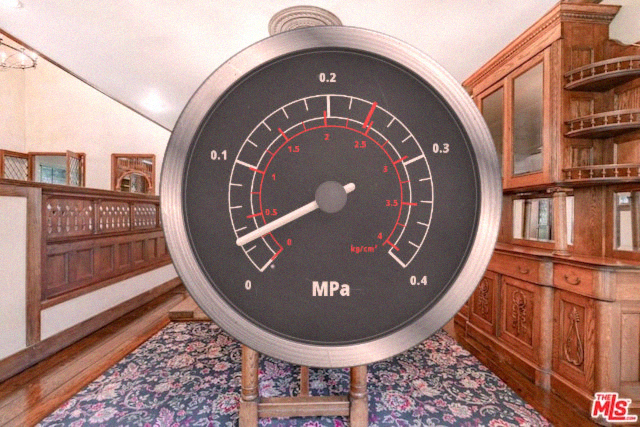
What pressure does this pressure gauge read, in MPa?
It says 0.03 MPa
